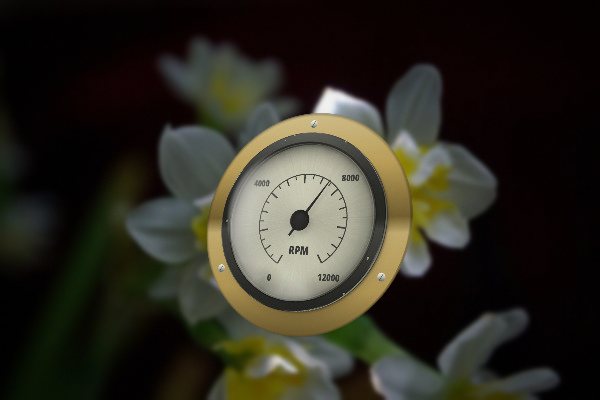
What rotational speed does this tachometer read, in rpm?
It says 7500 rpm
